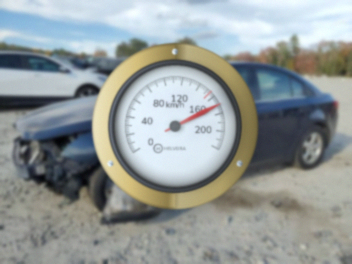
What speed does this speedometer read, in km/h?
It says 170 km/h
